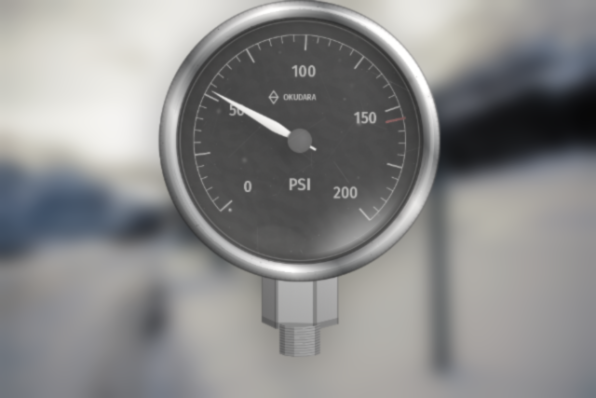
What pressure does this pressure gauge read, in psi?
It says 52.5 psi
